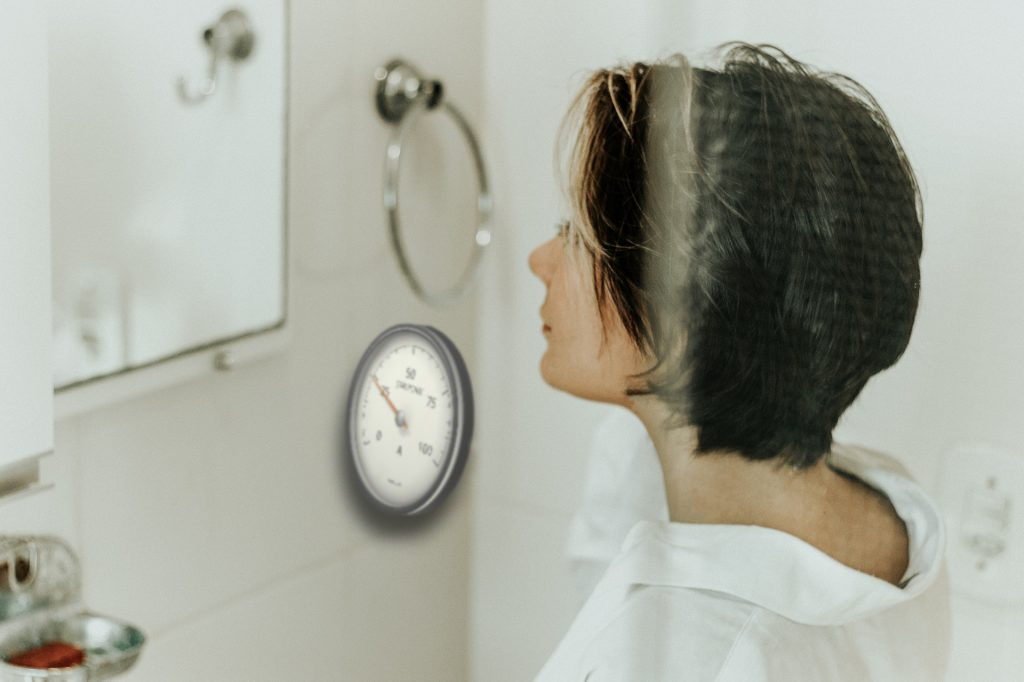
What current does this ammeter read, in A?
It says 25 A
